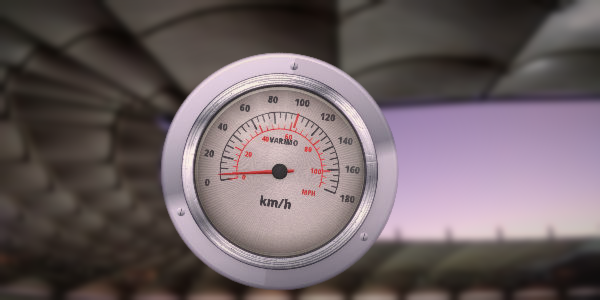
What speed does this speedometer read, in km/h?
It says 5 km/h
